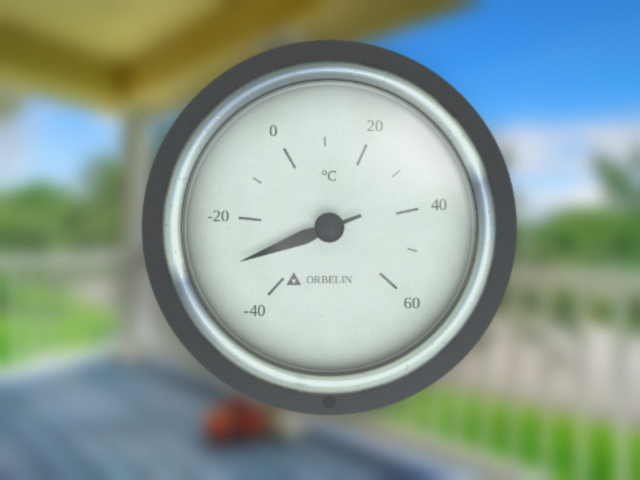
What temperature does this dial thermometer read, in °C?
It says -30 °C
